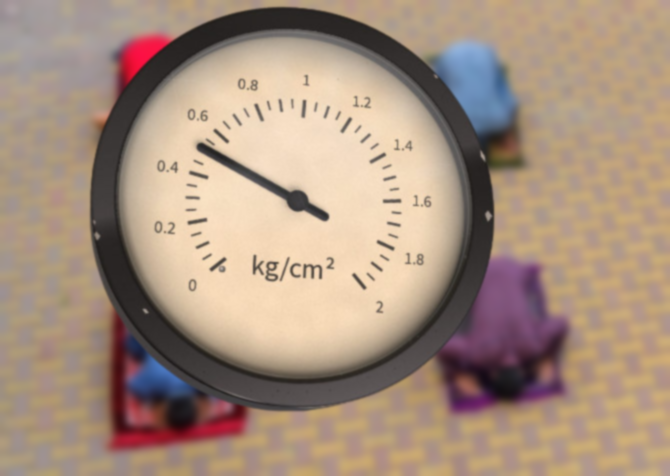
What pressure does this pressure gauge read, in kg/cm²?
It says 0.5 kg/cm²
